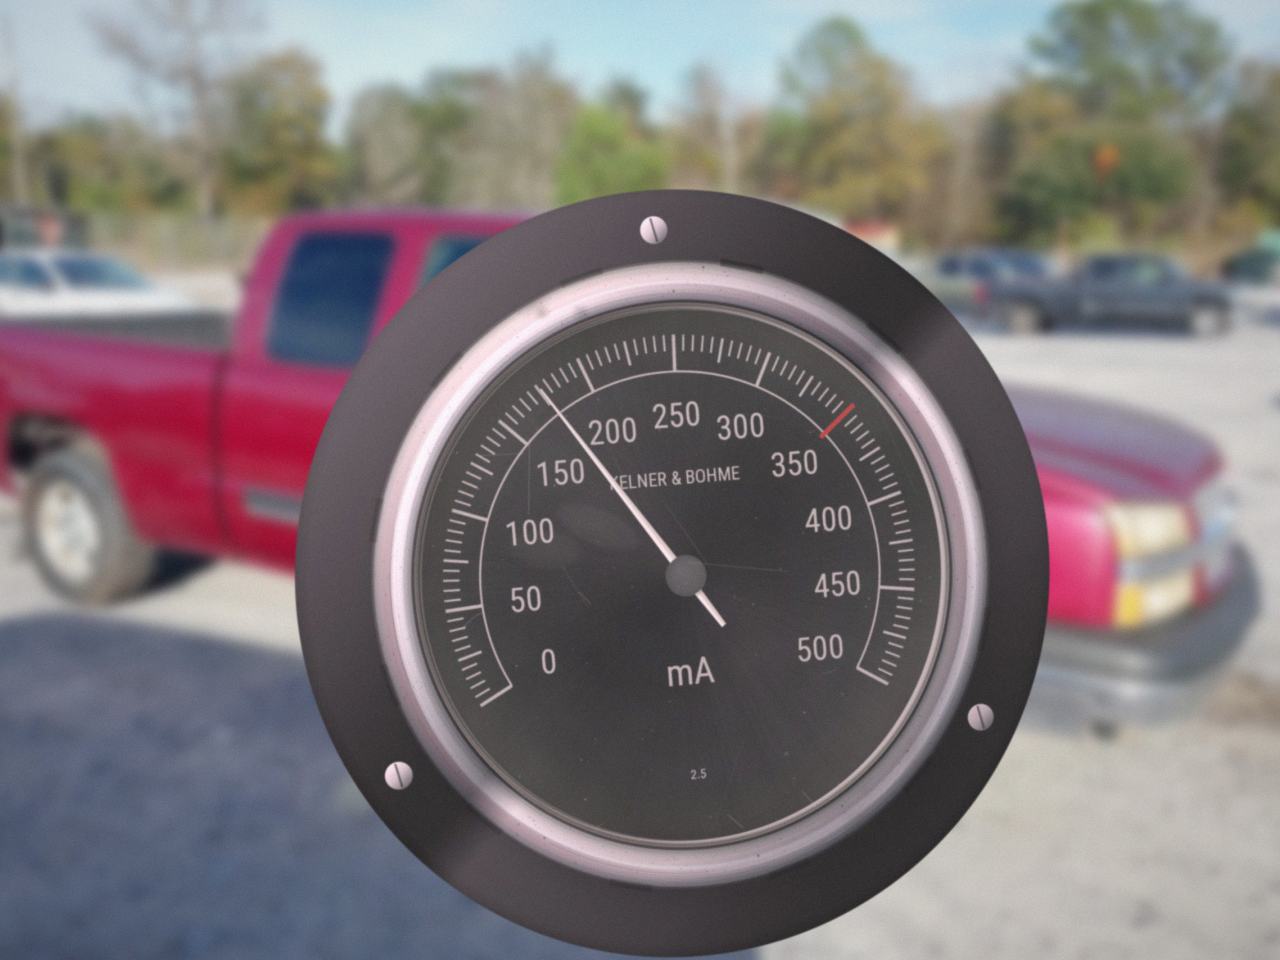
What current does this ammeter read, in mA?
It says 175 mA
